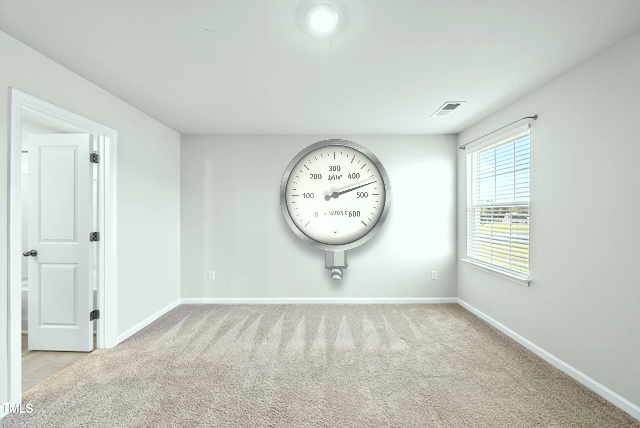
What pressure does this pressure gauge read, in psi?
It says 460 psi
